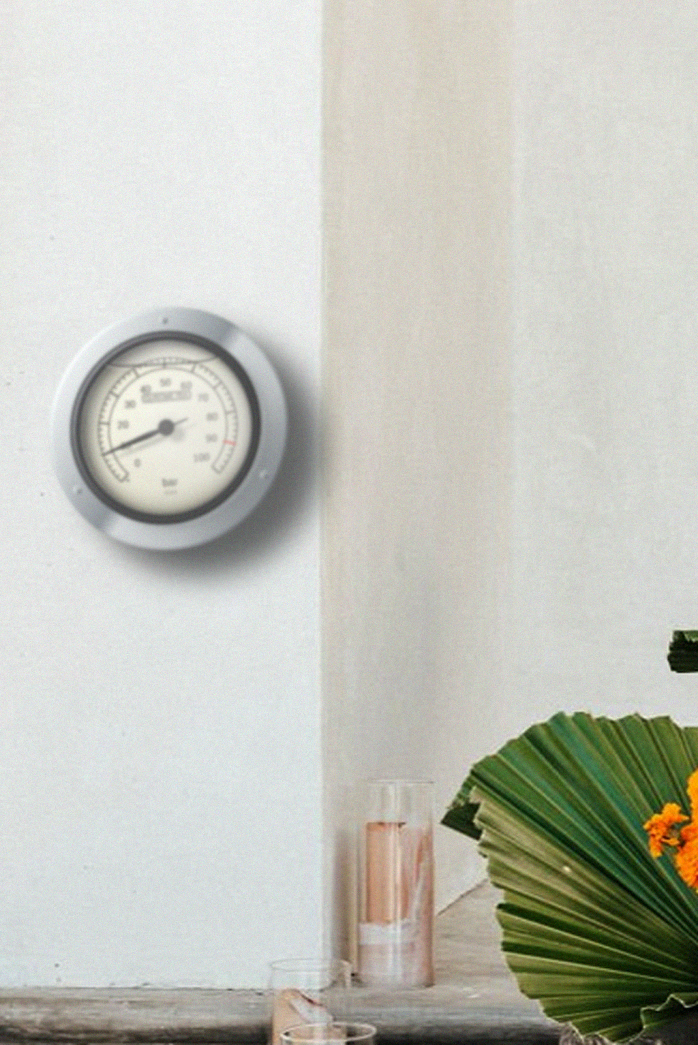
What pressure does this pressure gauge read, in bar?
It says 10 bar
